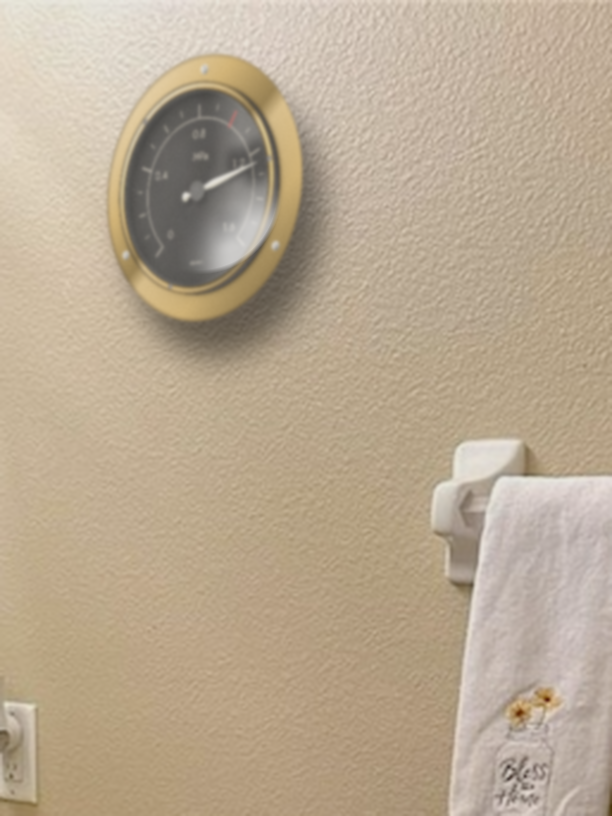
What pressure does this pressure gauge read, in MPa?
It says 1.25 MPa
